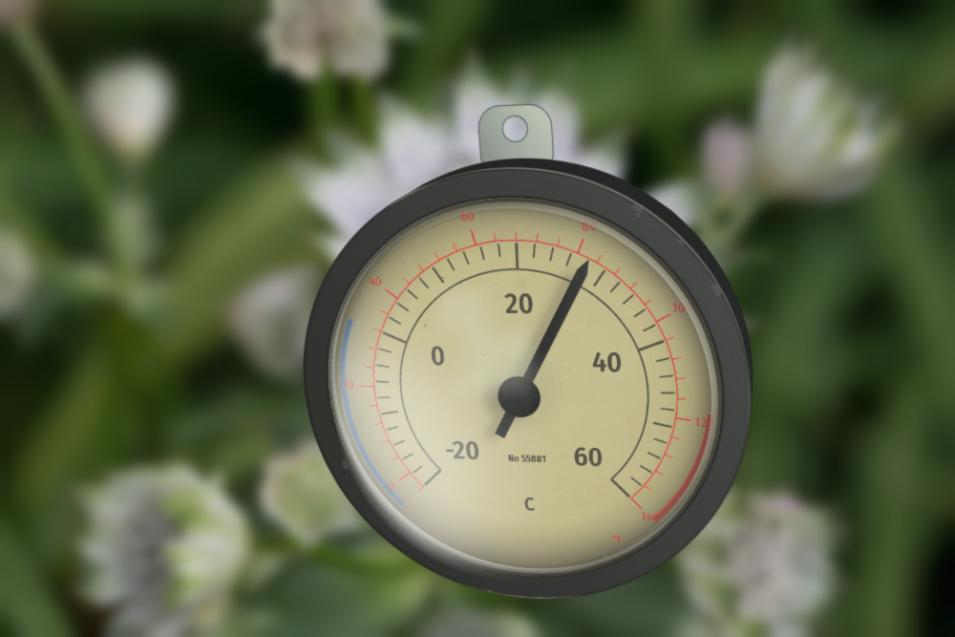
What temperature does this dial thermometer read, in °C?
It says 28 °C
